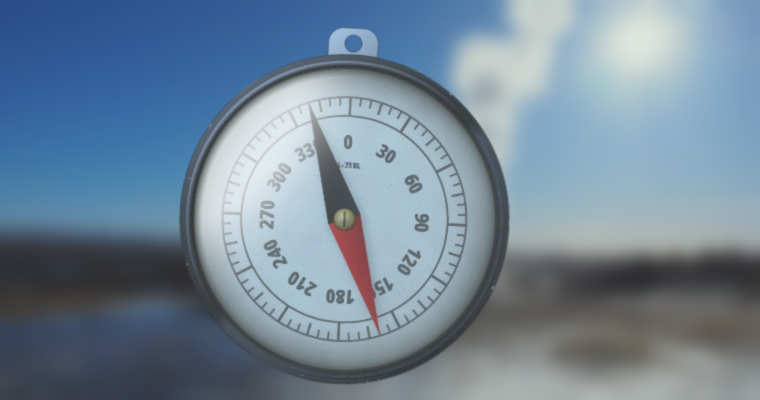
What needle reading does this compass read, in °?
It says 160 °
